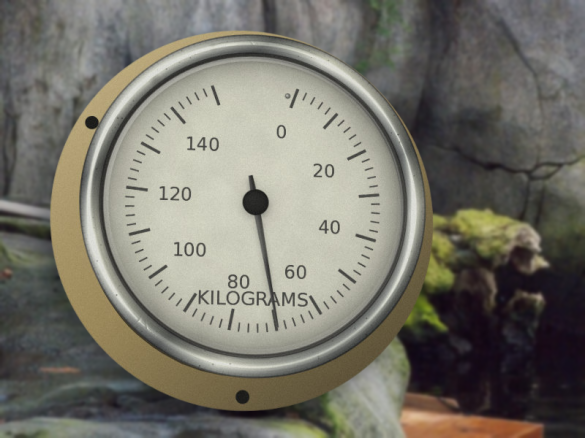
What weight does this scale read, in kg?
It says 70 kg
